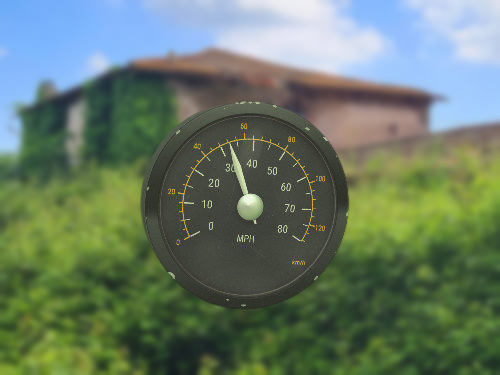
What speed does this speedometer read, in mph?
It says 32.5 mph
